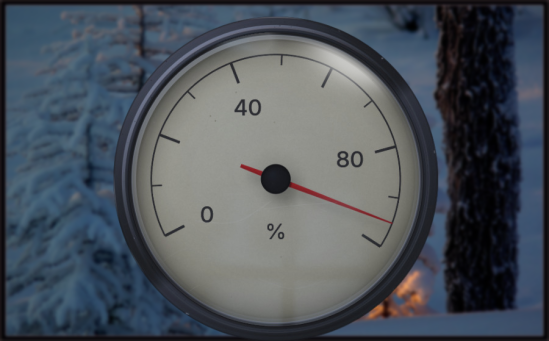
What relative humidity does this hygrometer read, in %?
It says 95 %
